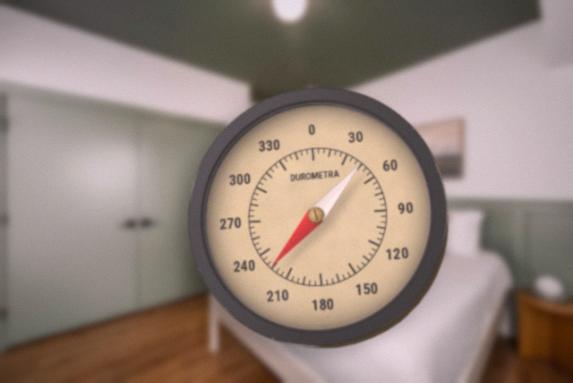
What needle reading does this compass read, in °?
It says 225 °
